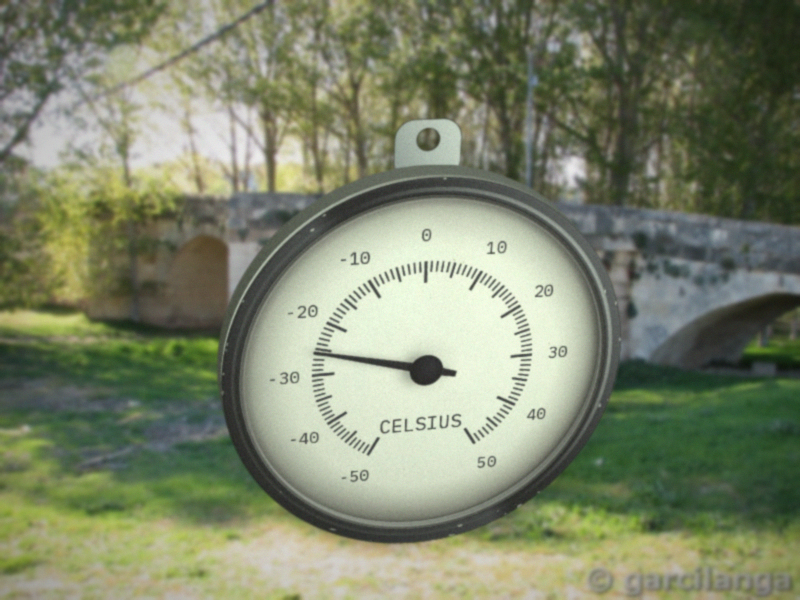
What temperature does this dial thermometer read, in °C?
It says -25 °C
